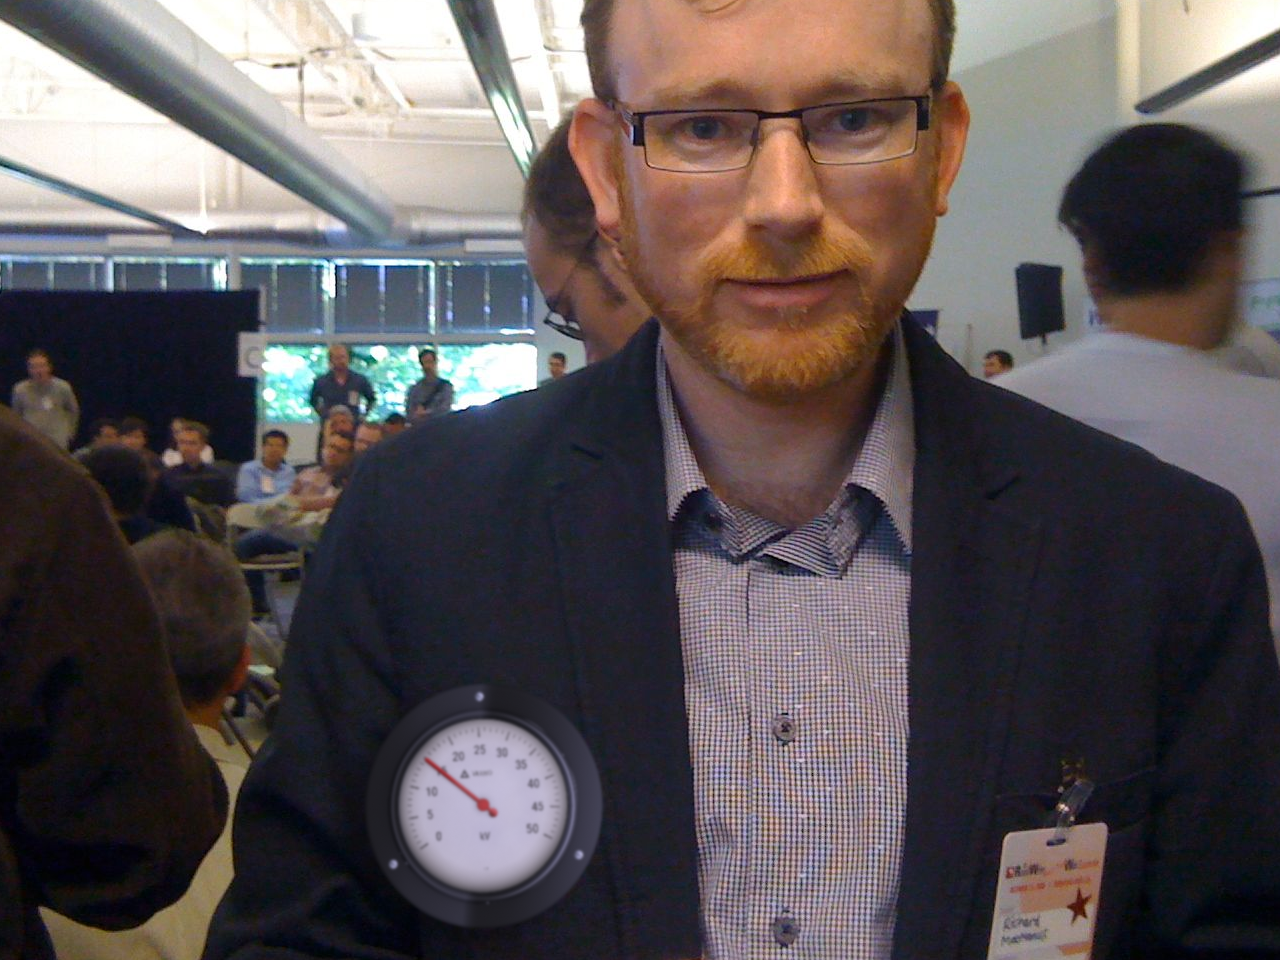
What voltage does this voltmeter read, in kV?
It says 15 kV
